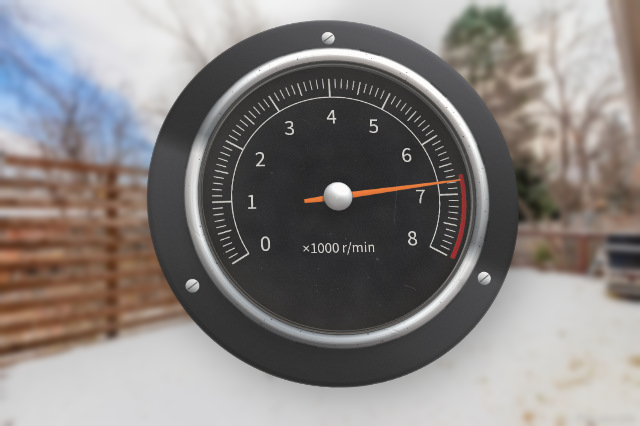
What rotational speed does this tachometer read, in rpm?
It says 6800 rpm
